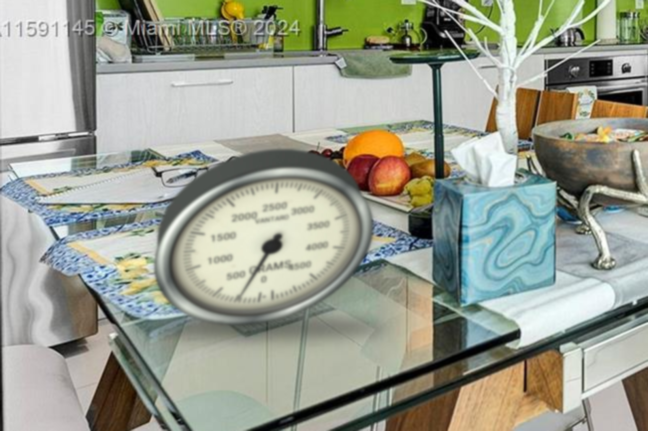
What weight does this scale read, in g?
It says 250 g
